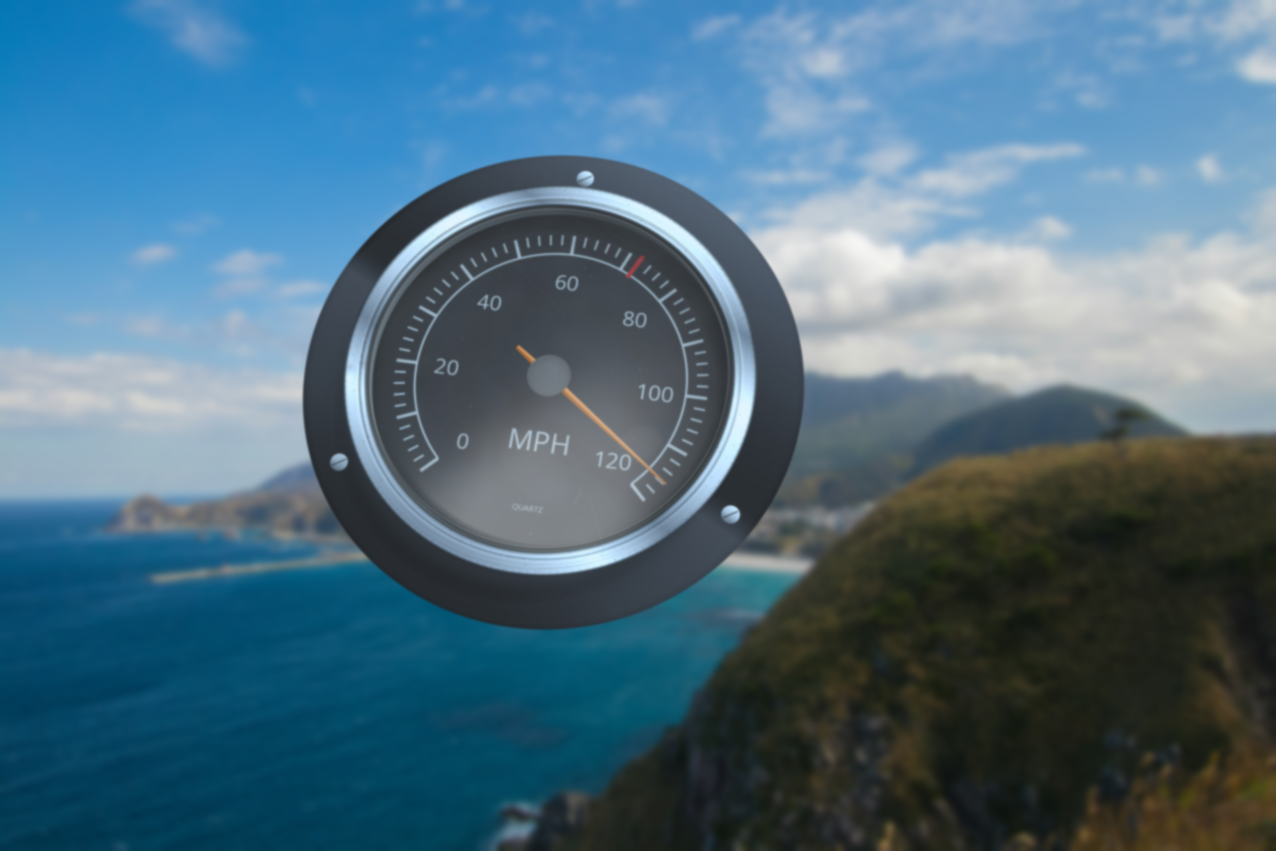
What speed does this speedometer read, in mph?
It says 116 mph
